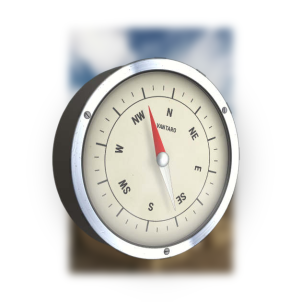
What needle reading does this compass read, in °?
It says 330 °
